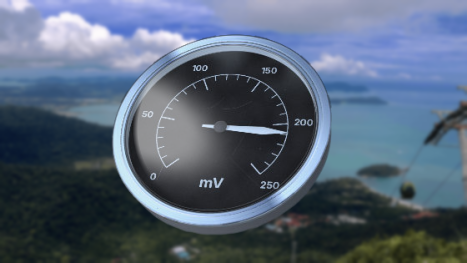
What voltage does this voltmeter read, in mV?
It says 210 mV
